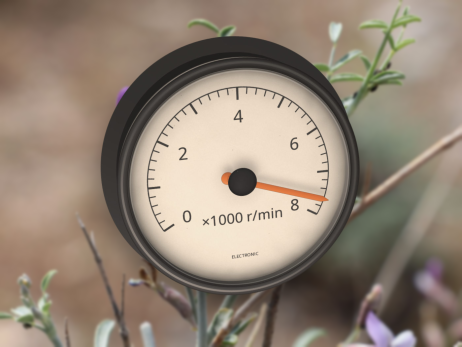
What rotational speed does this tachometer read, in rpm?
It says 7600 rpm
